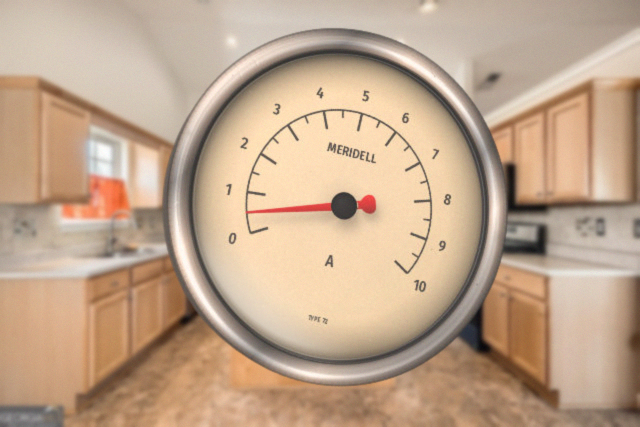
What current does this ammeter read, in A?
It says 0.5 A
